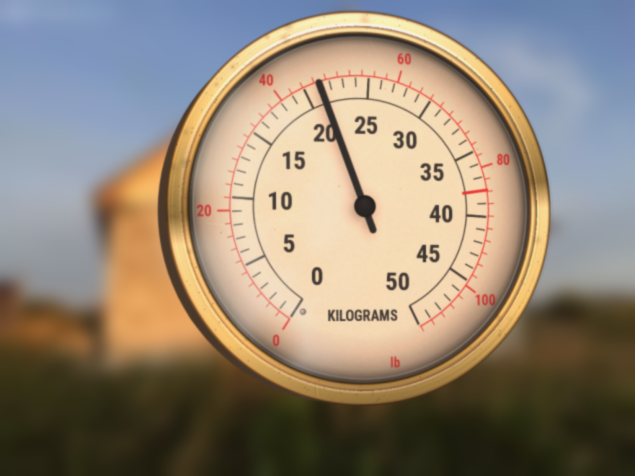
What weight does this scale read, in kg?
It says 21 kg
